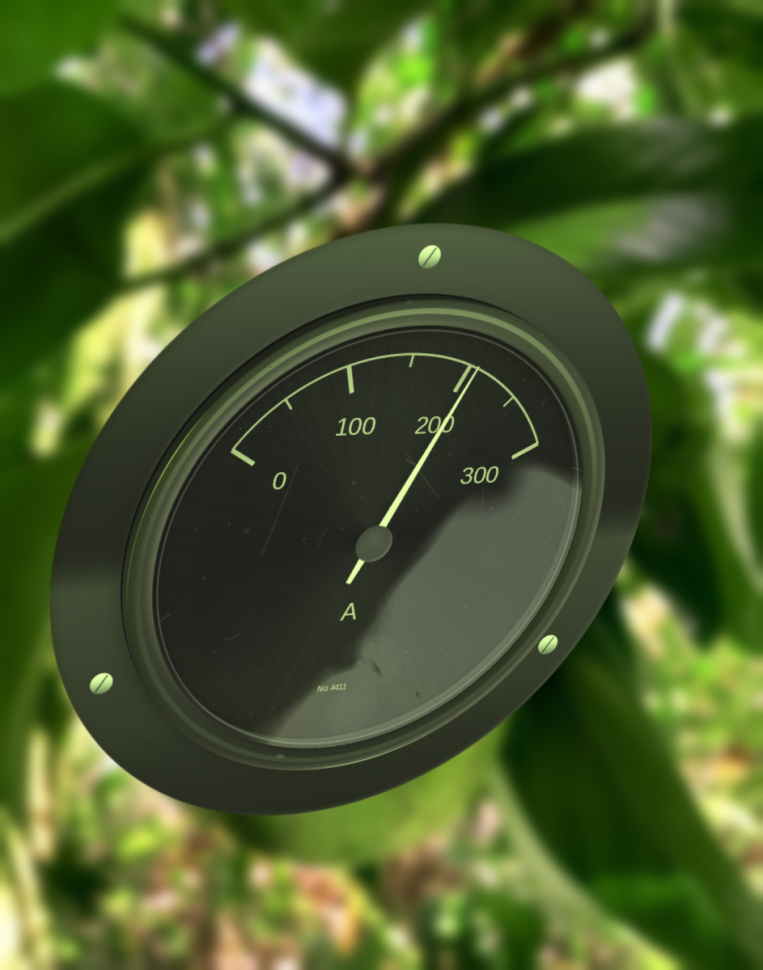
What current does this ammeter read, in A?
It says 200 A
